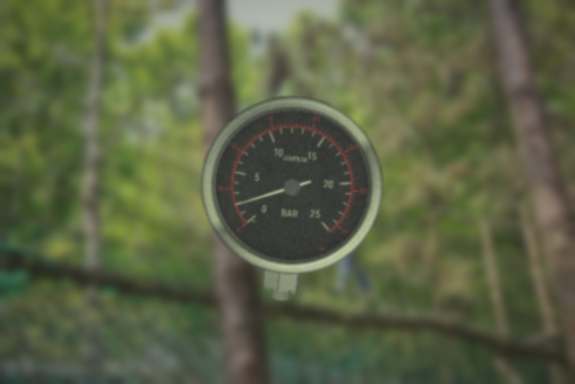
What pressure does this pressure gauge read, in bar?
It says 2 bar
